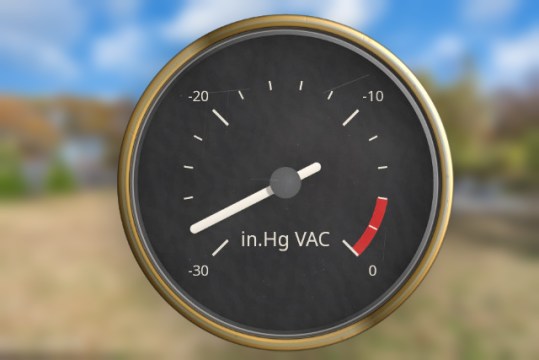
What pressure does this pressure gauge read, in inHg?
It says -28 inHg
